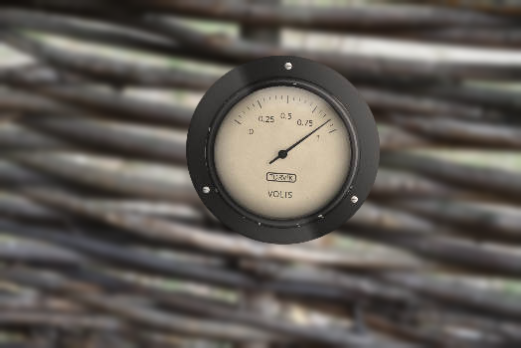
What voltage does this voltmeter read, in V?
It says 0.9 V
